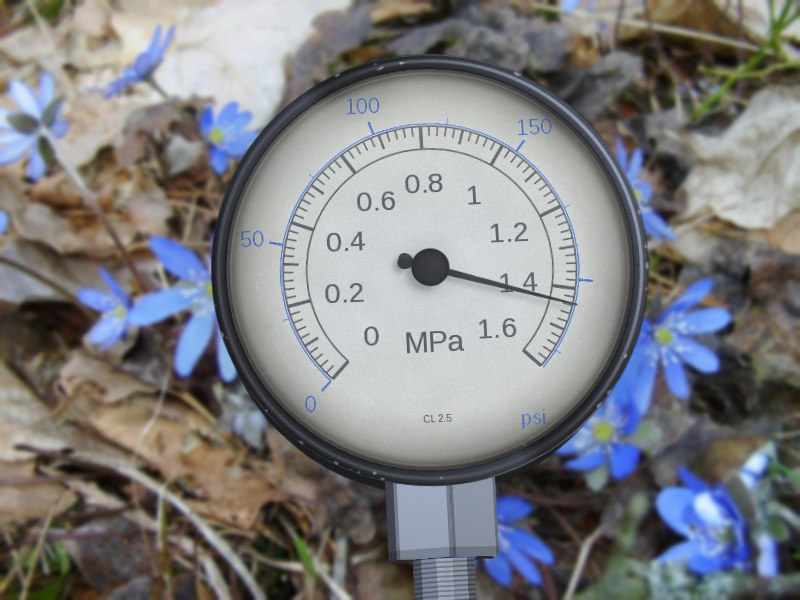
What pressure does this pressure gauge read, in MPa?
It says 1.44 MPa
